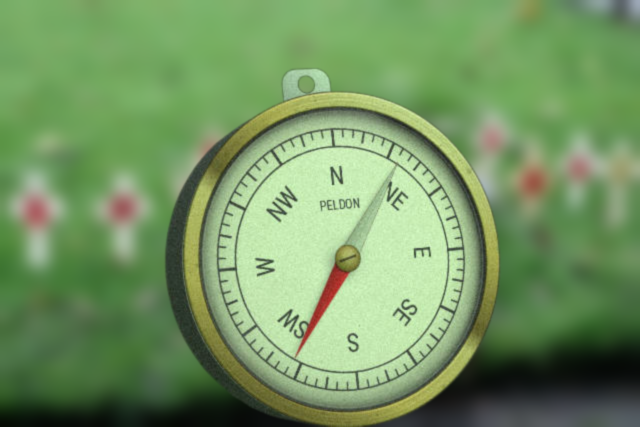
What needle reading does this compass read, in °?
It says 215 °
